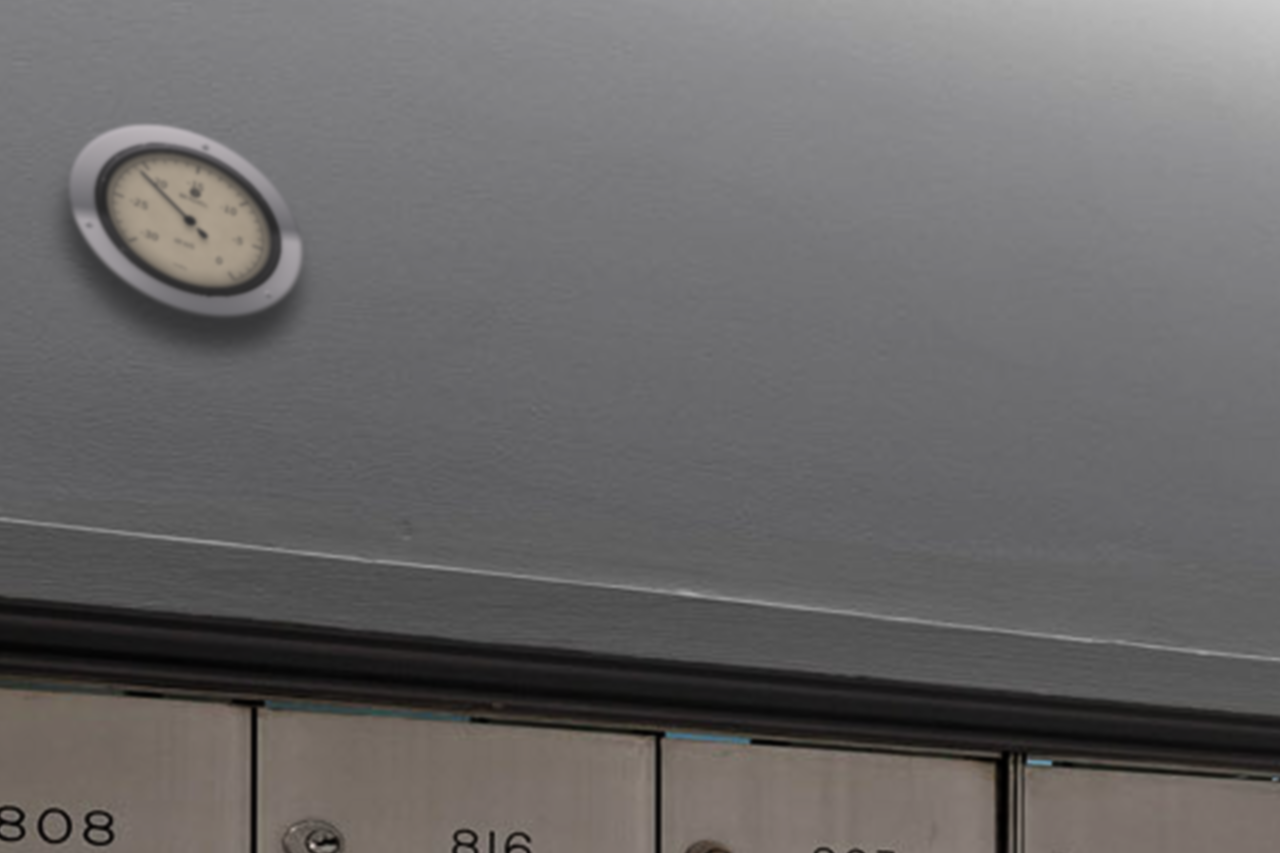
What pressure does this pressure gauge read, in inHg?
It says -21 inHg
